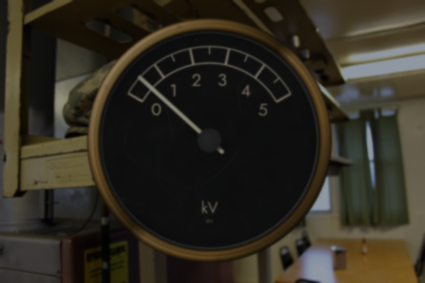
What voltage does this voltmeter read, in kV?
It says 0.5 kV
